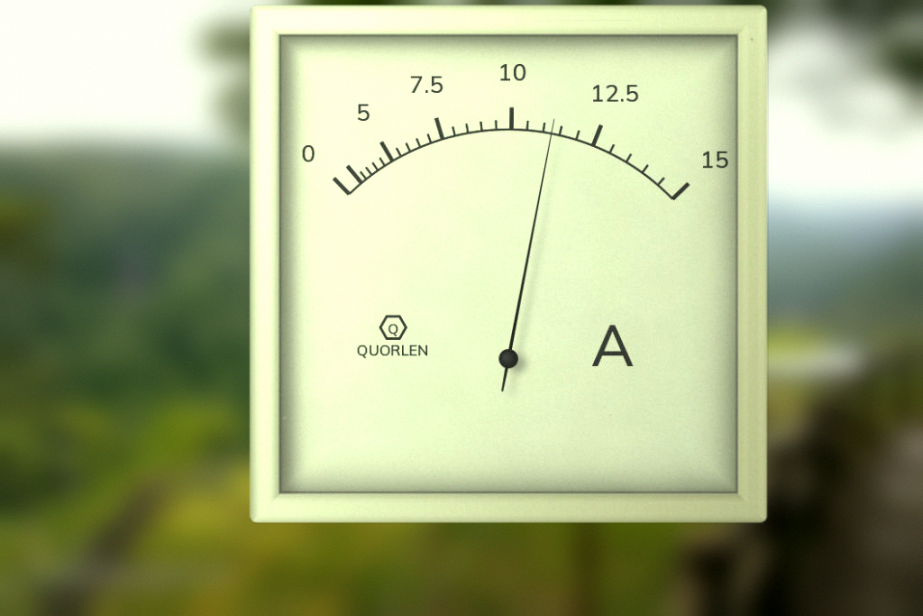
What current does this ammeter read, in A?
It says 11.25 A
